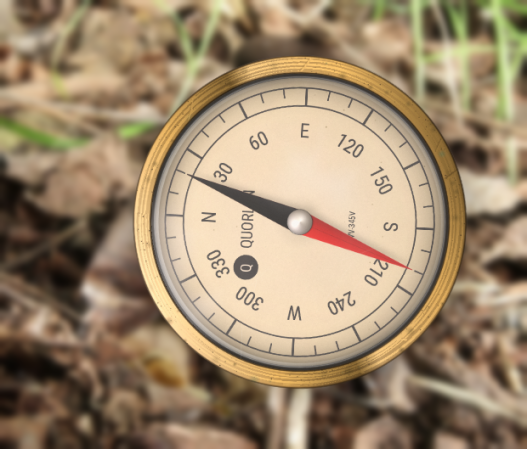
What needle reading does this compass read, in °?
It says 200 °
